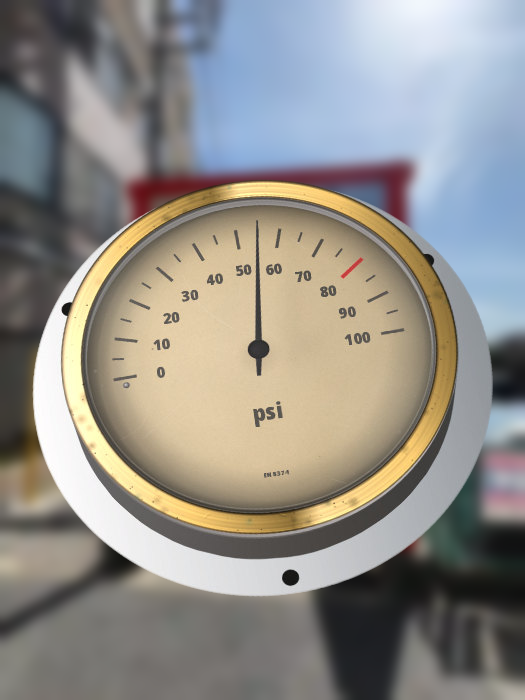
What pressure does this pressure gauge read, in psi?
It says 55 psi
